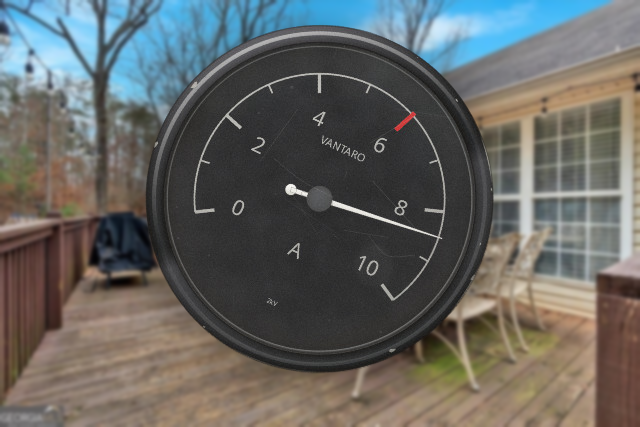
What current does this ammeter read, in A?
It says 8.5 A
